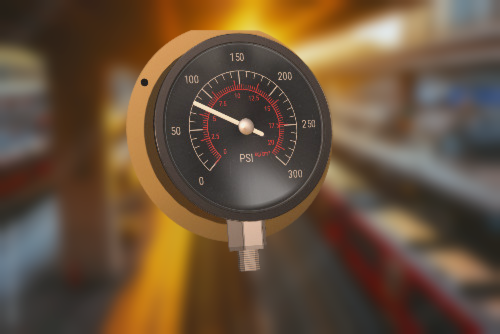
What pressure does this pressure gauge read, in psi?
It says 80 psi
